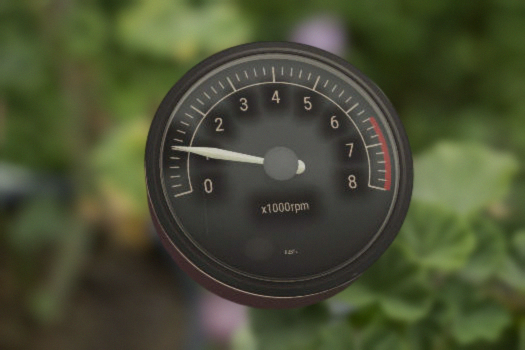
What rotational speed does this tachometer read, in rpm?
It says 1000 rpm
